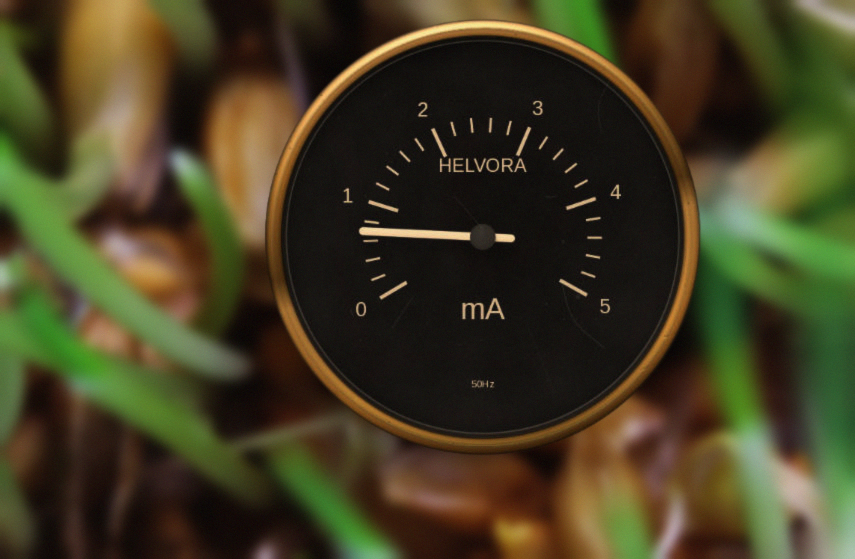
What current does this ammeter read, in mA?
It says 0.7 mA
